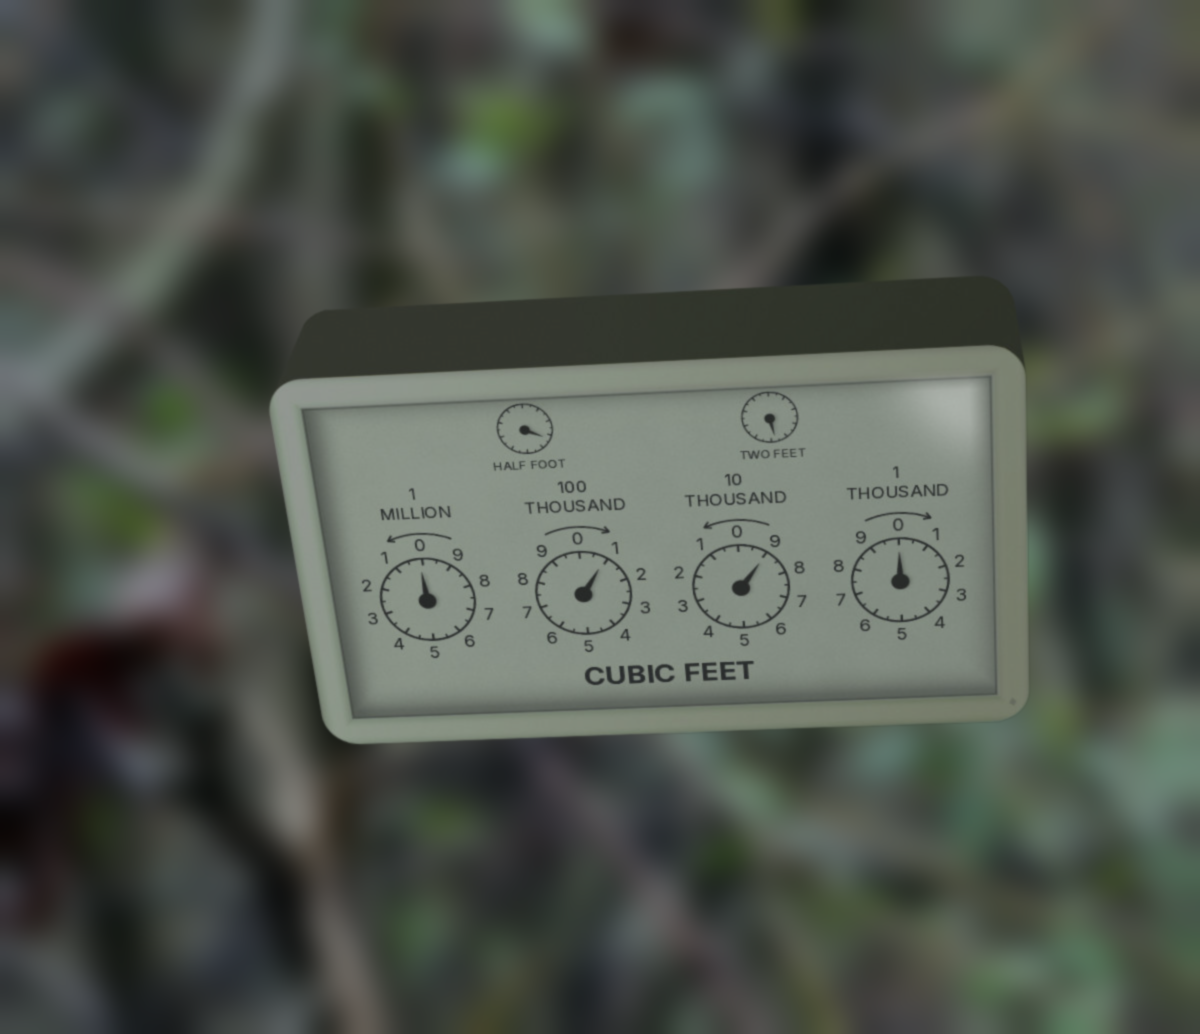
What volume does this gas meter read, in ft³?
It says 9000 ft³
